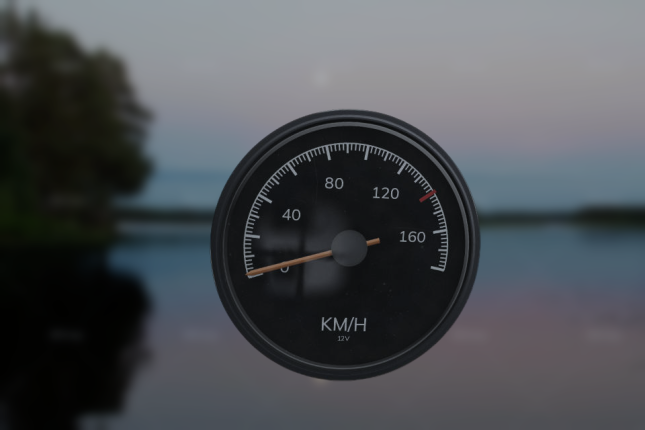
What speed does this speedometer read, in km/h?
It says 2 km/h
